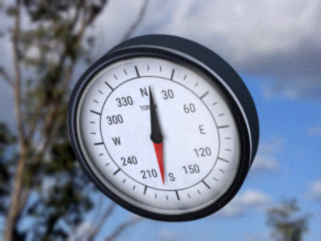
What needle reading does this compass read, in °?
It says 190 °
